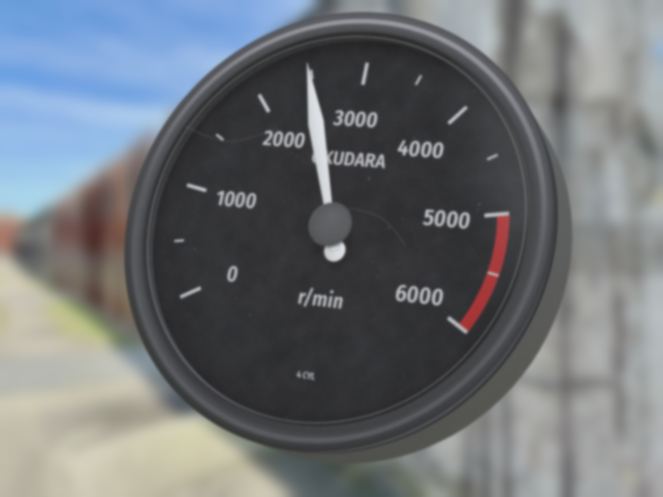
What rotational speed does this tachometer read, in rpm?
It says 2500 rpm
